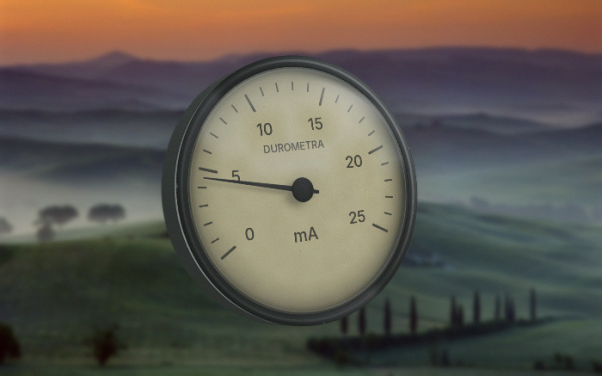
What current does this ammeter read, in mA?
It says 4.5 mA
